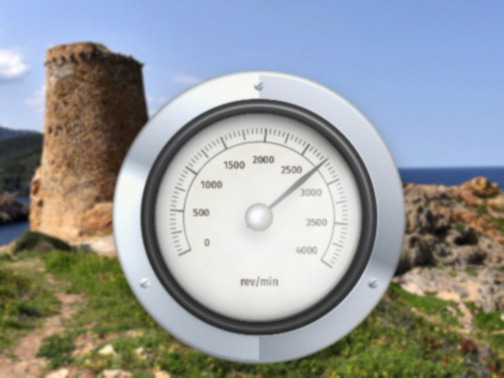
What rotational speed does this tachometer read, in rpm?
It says 2750 rpm
